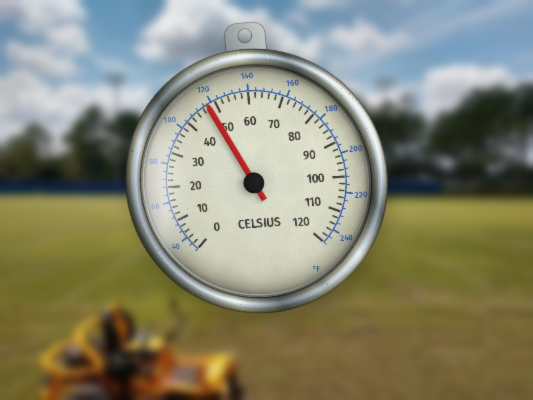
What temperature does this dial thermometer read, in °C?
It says 48 °C
